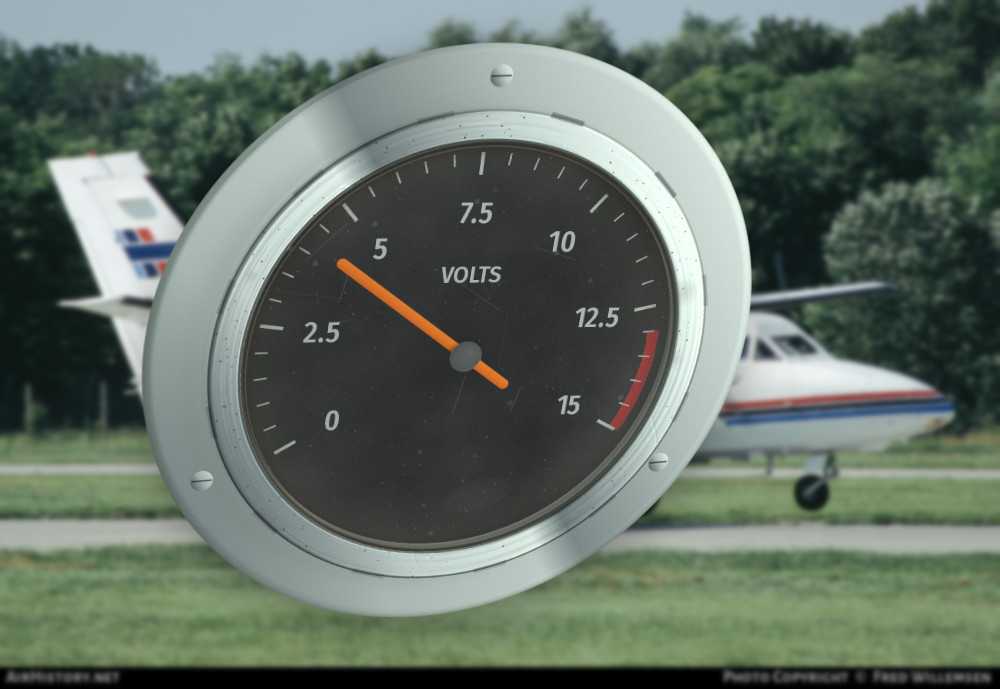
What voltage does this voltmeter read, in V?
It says 4.25 V
